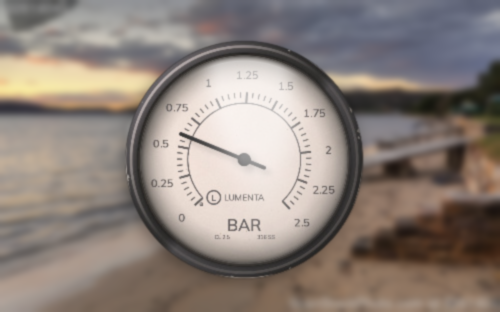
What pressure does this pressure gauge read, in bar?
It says 0.6 bar
